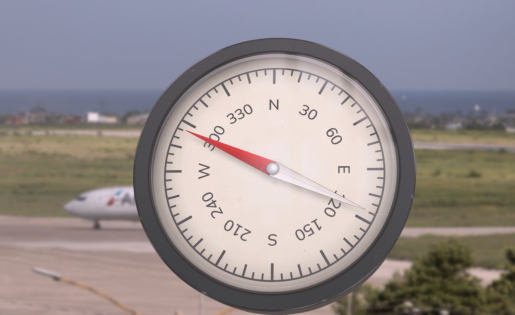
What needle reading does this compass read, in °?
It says 295 °
